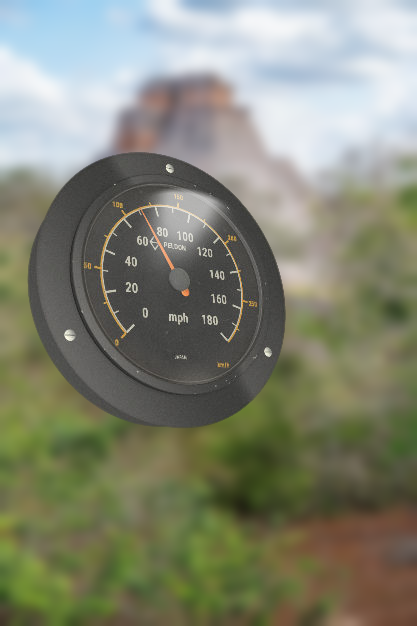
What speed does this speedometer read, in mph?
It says 70 mph
